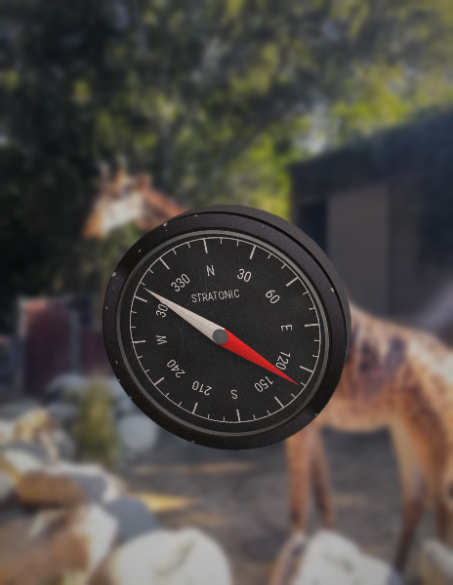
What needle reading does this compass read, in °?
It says 130 °
